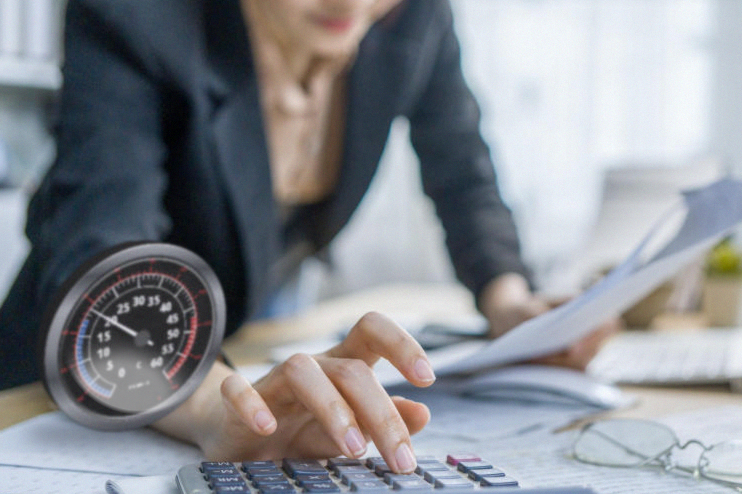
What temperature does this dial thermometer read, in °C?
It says 20 °C
